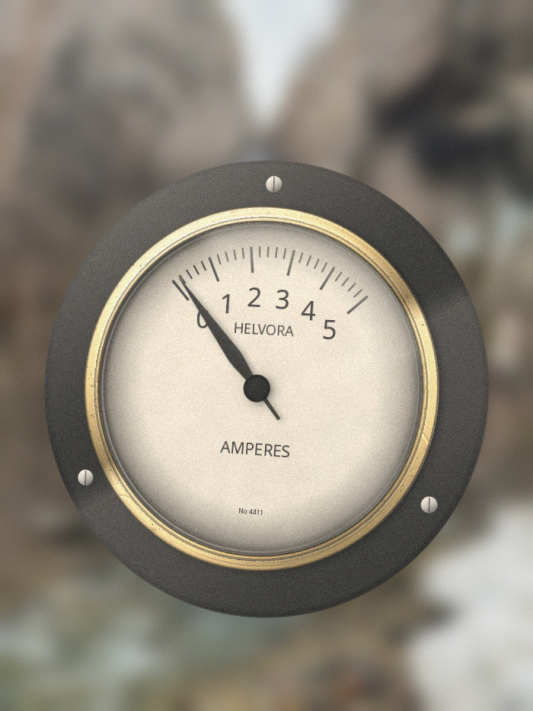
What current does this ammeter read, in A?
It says 0.2 A
